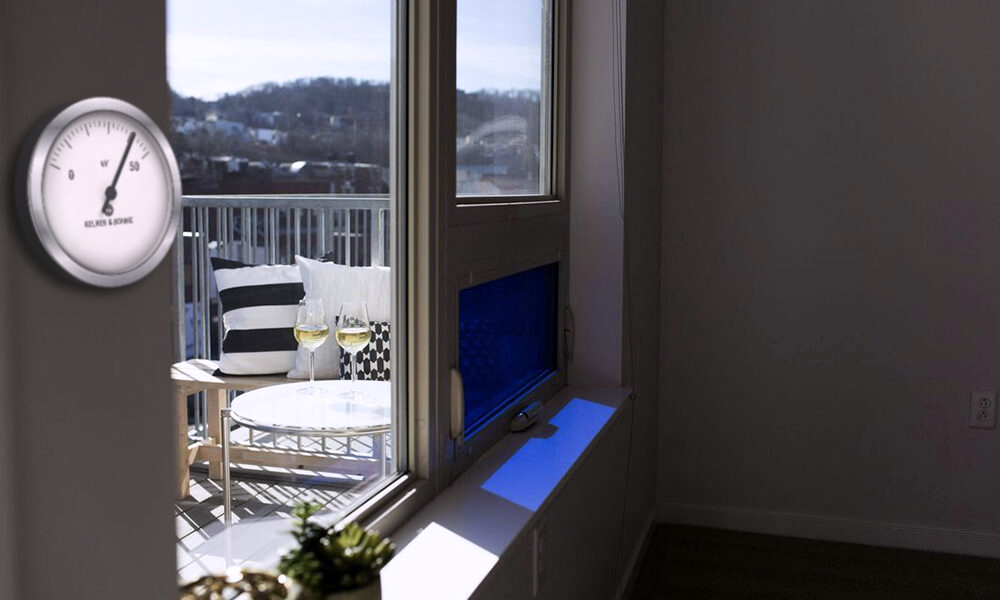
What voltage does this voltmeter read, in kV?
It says 40 kV
